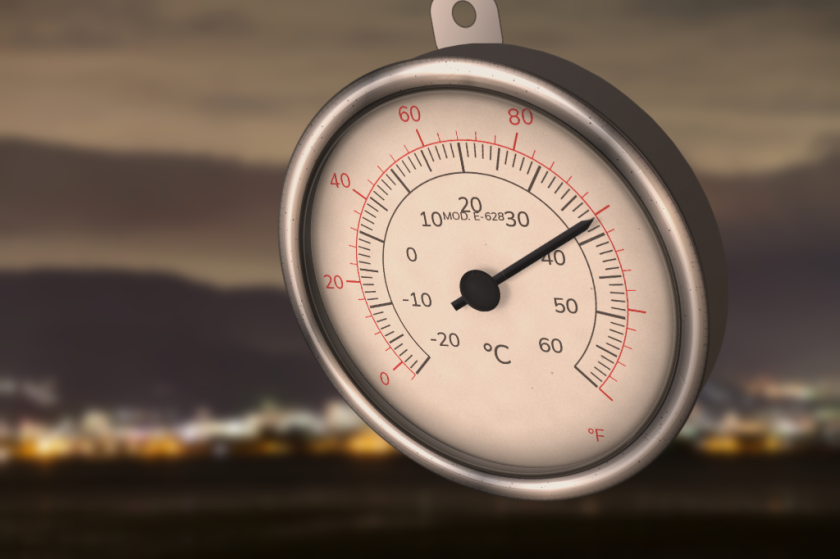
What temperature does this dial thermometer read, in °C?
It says 38 °C
